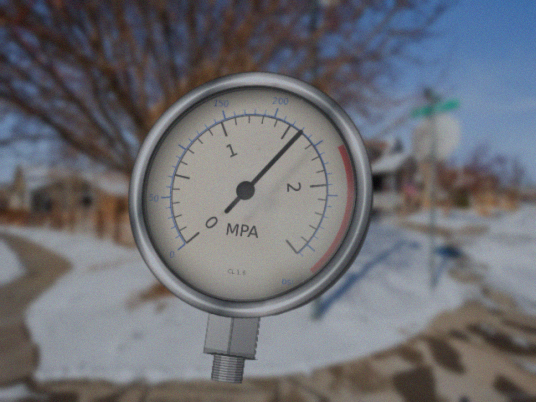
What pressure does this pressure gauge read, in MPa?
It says 1.6 MPa
